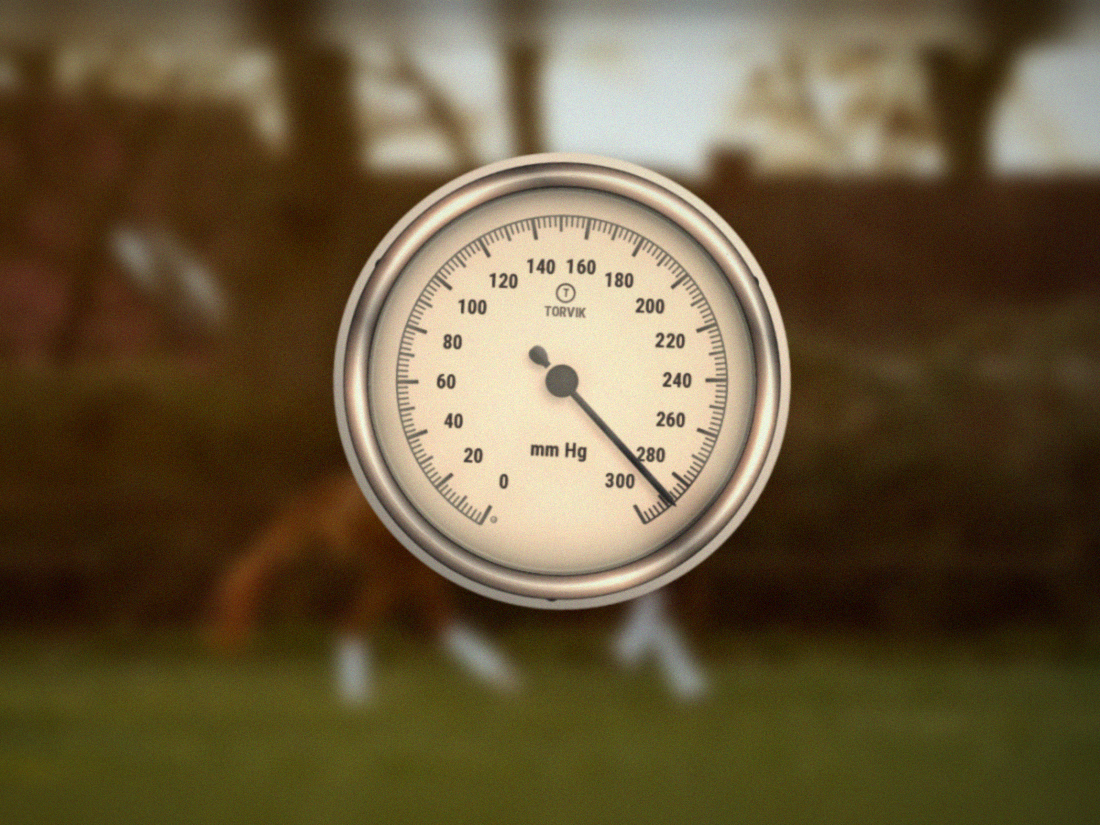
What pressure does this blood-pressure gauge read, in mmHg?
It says 288 mmHg
